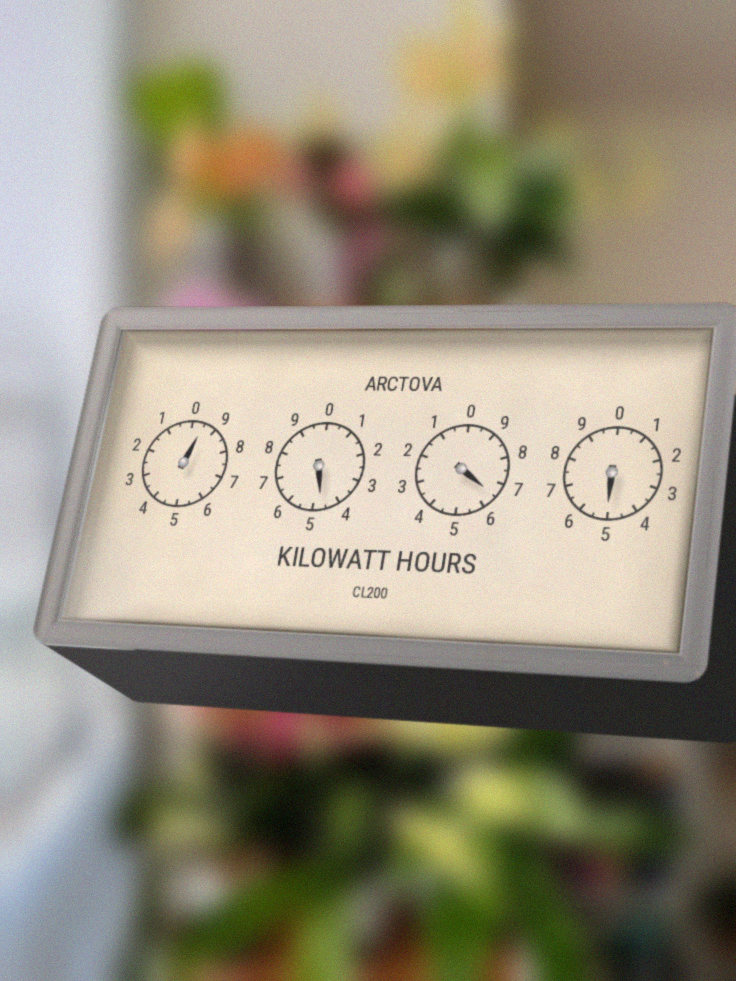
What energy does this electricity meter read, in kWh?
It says 9465 kWh
